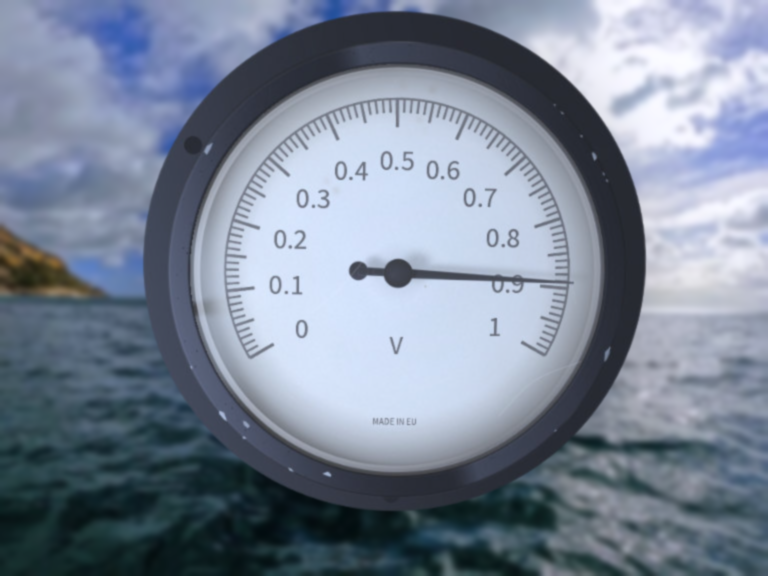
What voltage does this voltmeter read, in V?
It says 0.89 V
